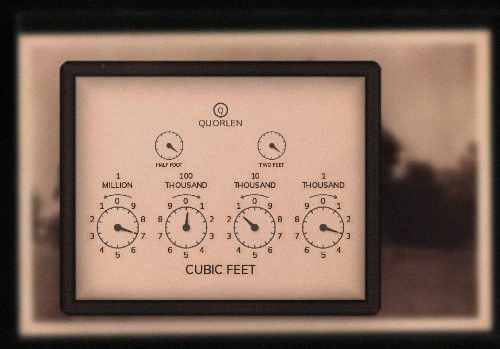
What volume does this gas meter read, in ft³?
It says 701300 ft³
